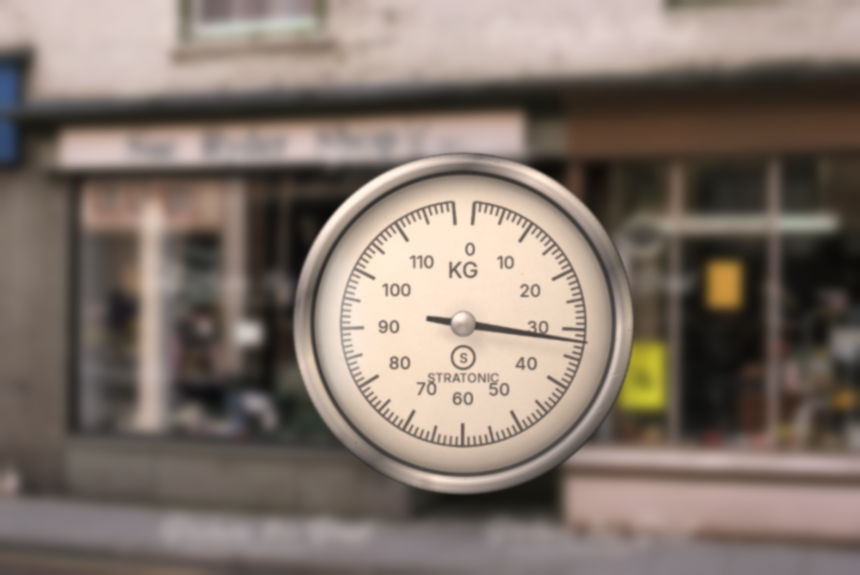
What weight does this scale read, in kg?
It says 32 kg
